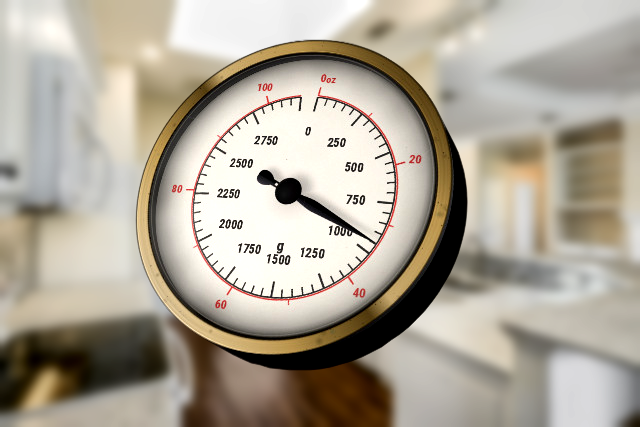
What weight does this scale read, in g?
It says 950 g
